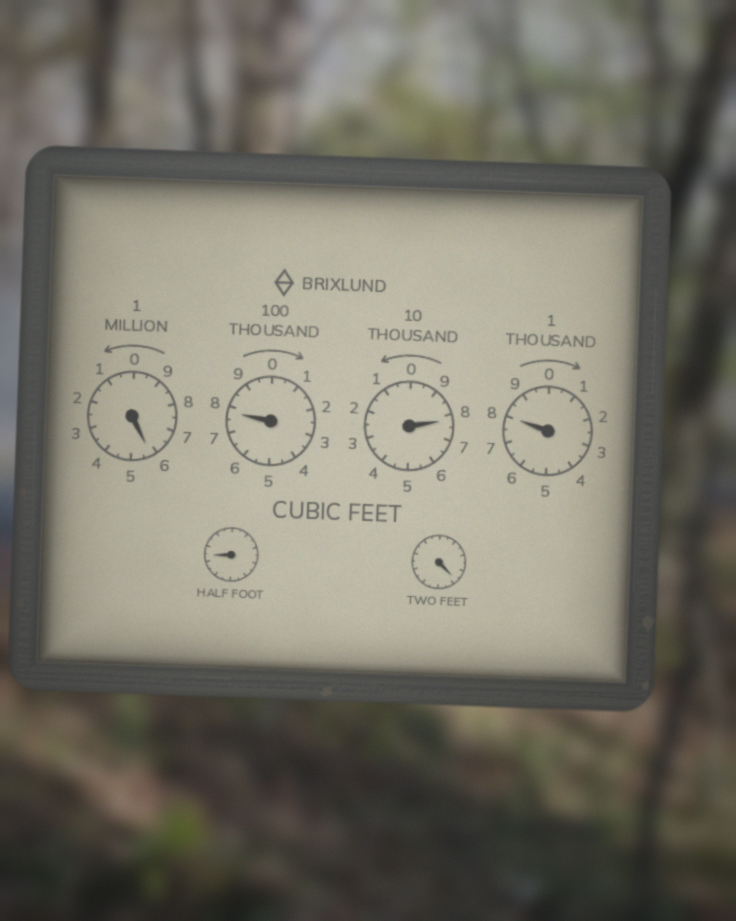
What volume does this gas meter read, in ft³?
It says 577800 ft³
